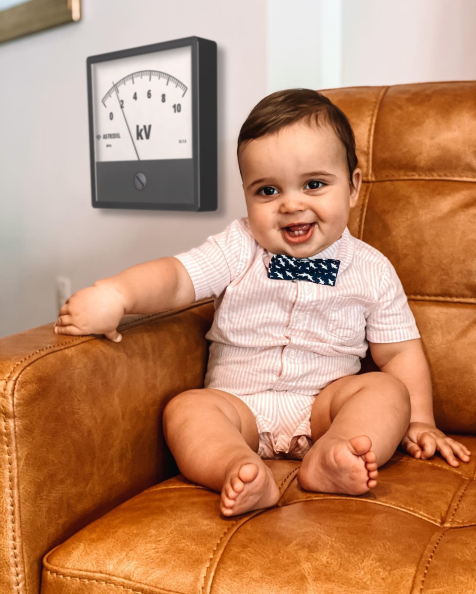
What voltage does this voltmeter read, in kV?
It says 2 kV
